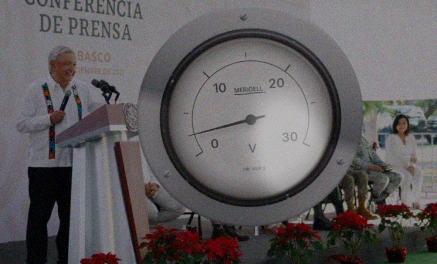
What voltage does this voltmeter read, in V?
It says 2.5 V
